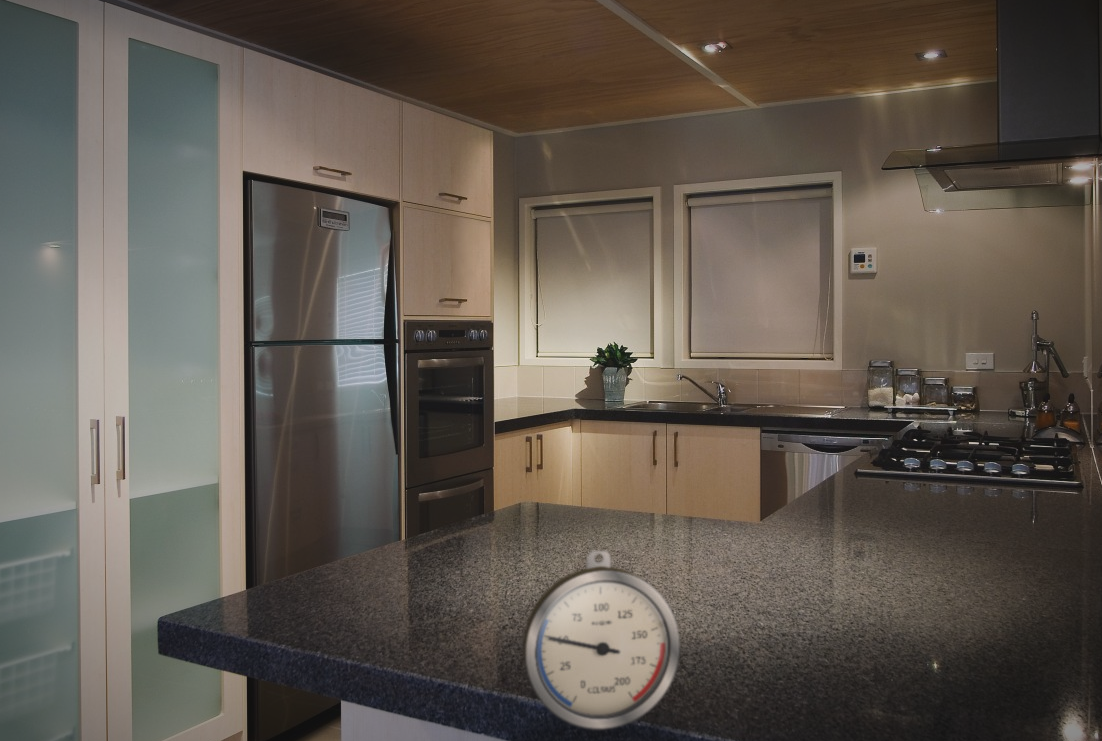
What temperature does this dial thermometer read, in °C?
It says 50 °C
